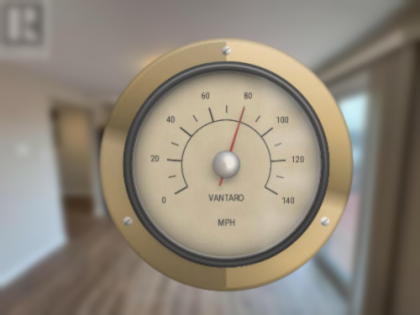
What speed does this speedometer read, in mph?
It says 80 mph
